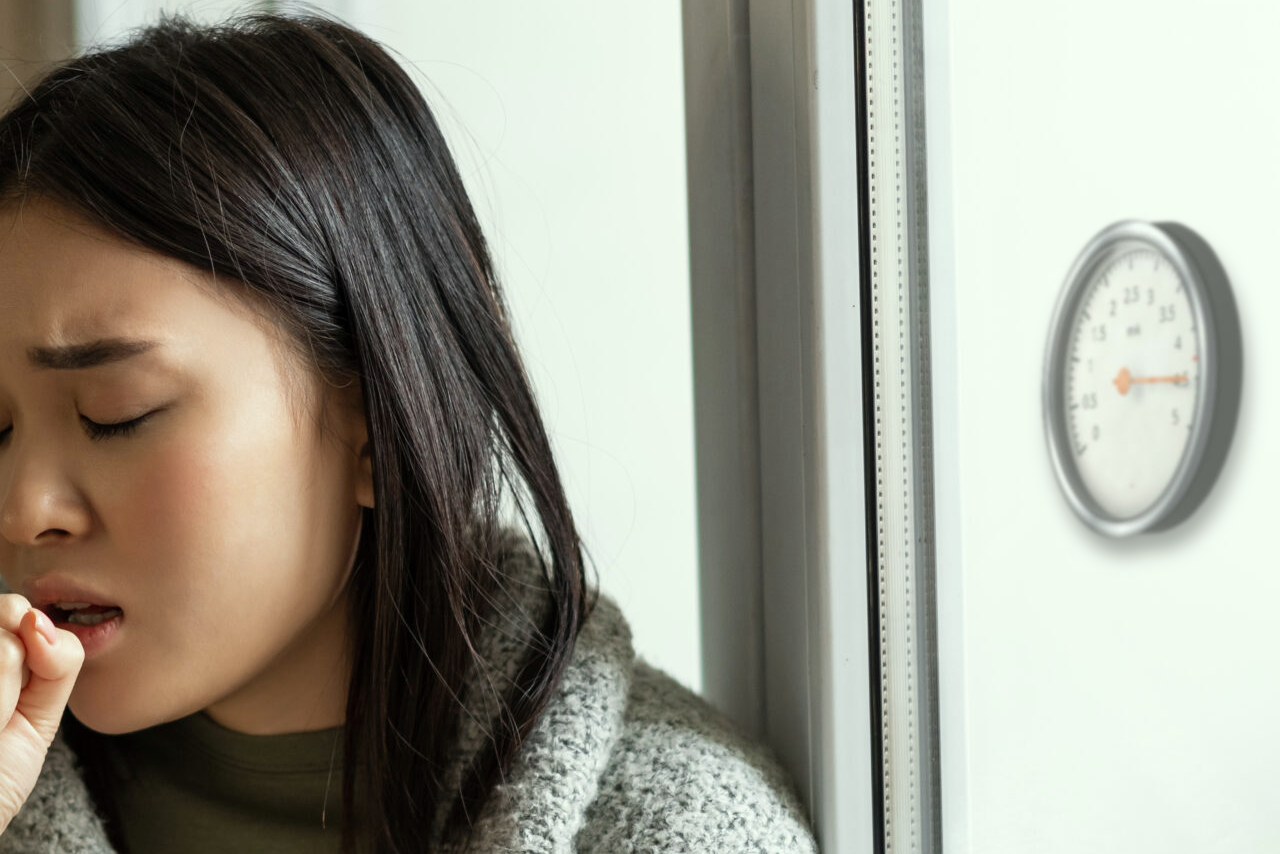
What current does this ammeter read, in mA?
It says 4.5 mA
